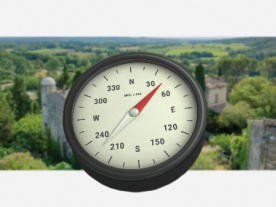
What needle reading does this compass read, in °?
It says 45 °
